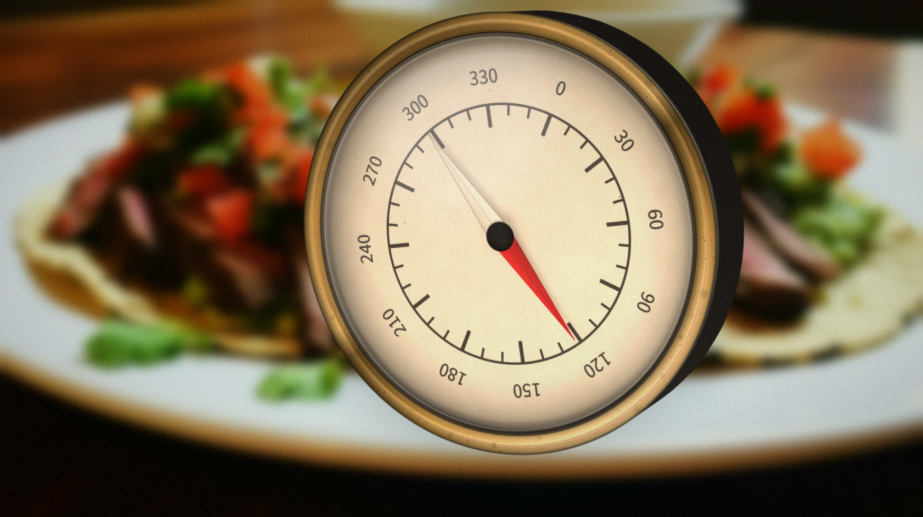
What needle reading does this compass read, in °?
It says 120 °
